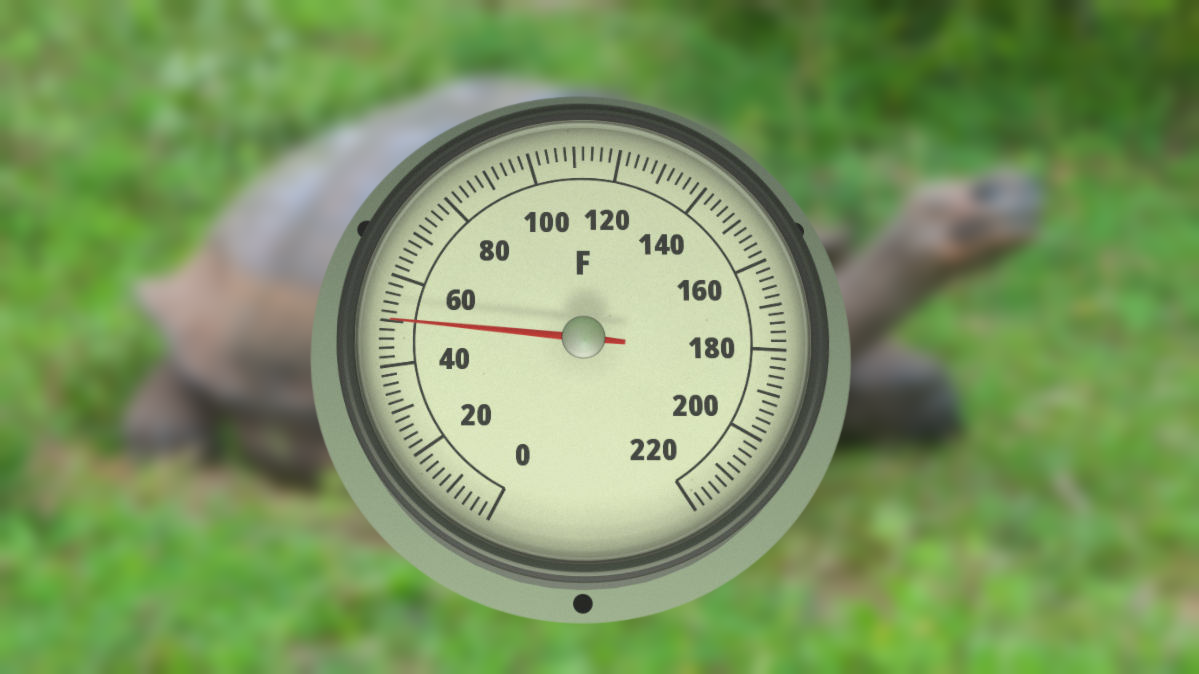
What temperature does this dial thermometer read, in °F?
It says 50 °F
